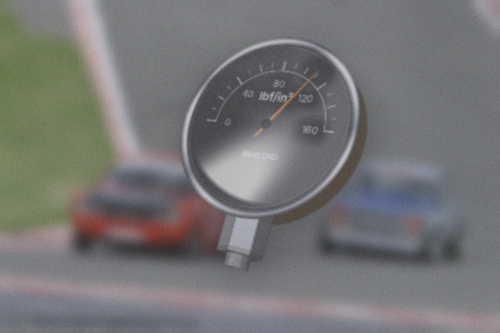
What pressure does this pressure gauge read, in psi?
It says 110 psi
